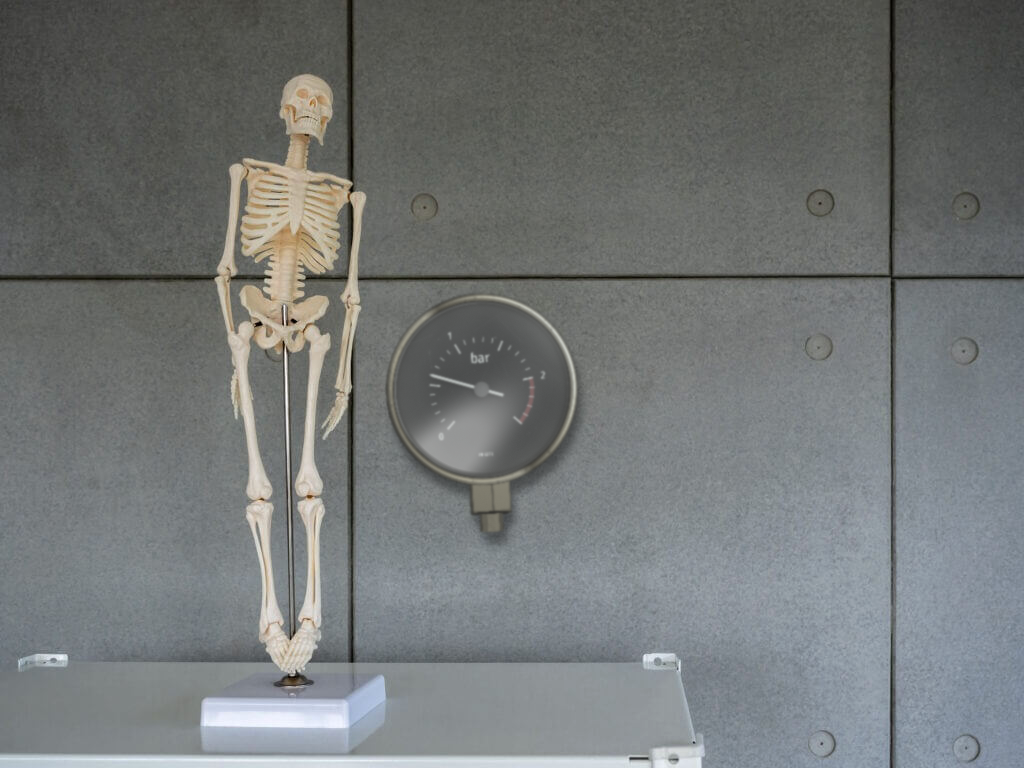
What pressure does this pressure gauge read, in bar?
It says 0.6 bar
